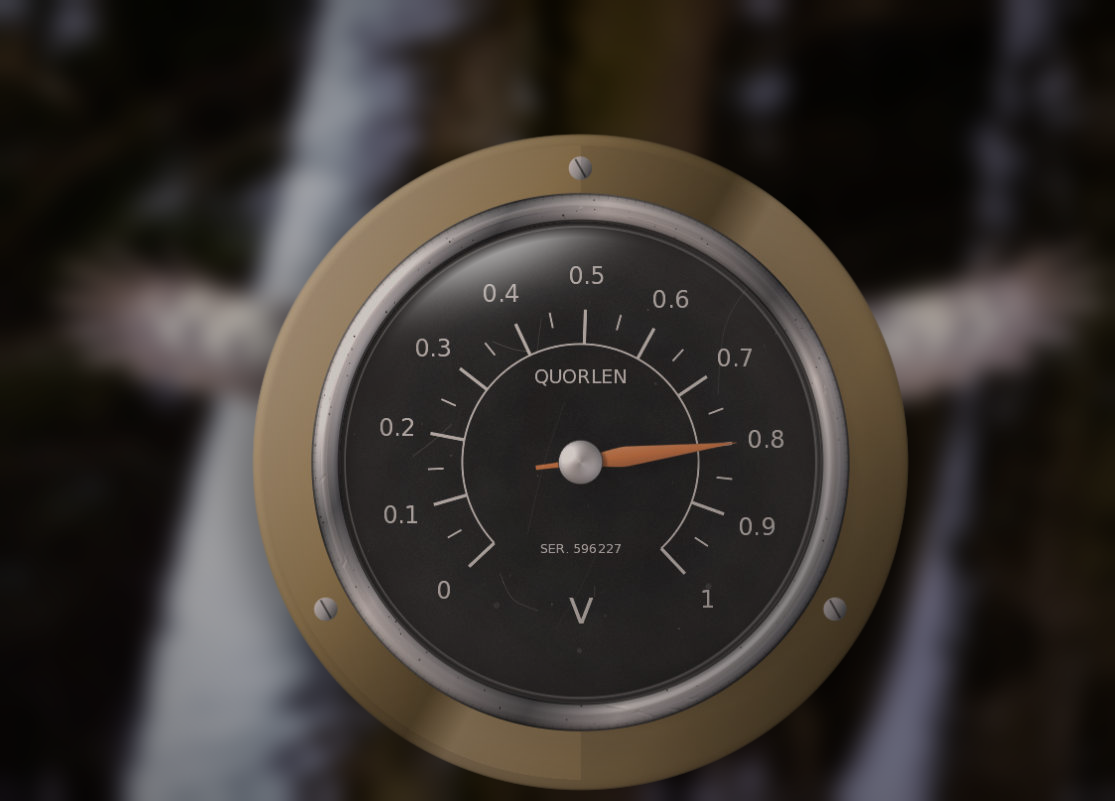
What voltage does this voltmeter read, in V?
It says 0.8 V
